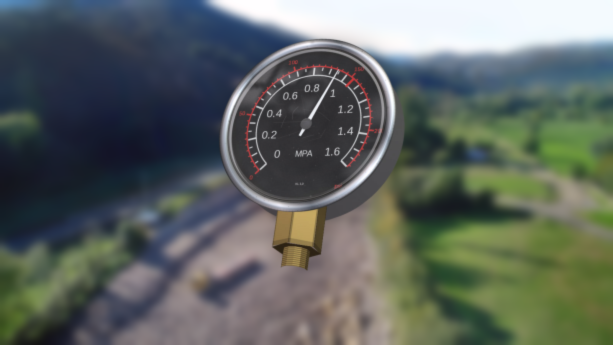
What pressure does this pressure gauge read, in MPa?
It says 0.95 MPa
